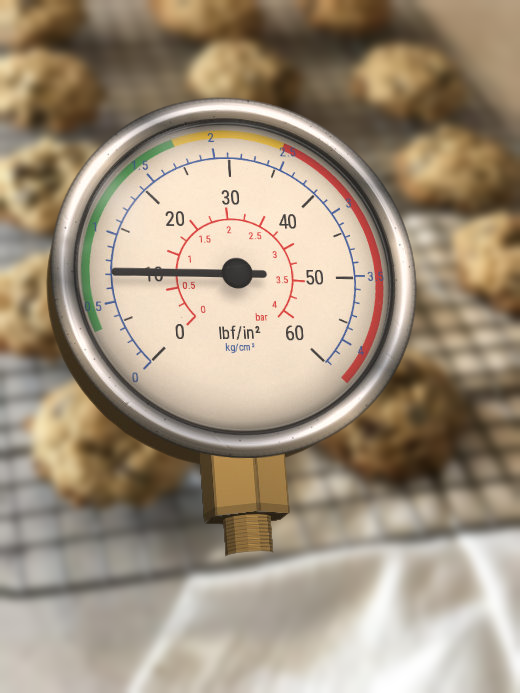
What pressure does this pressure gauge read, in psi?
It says 10 psi
